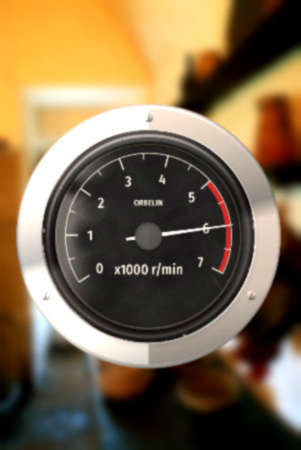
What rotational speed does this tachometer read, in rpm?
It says 6000 rpm
